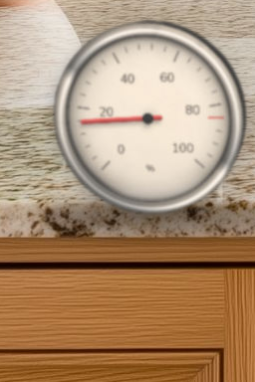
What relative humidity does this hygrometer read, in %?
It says 16 %
